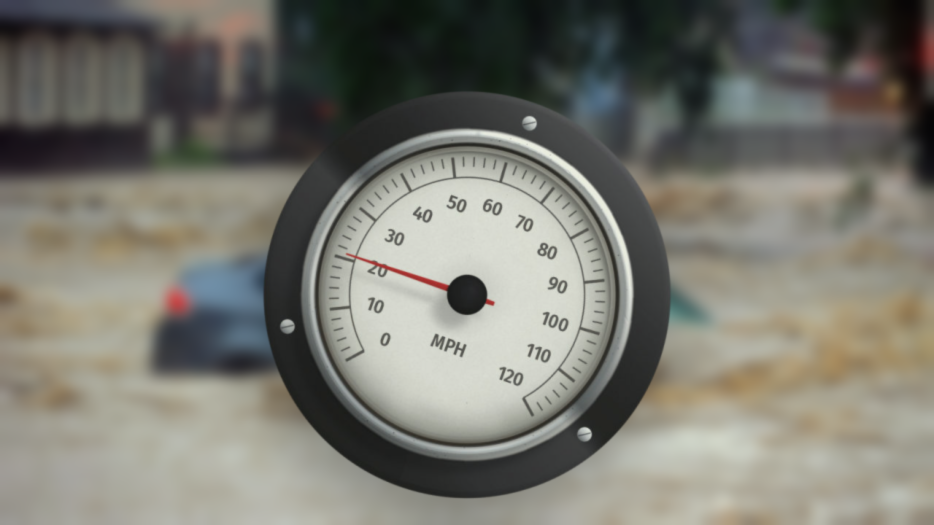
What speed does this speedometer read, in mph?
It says 21 mph
